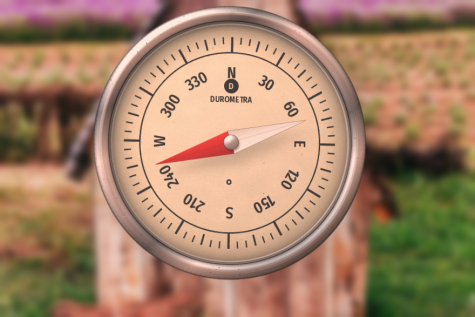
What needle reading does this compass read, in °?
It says 252.5 °
